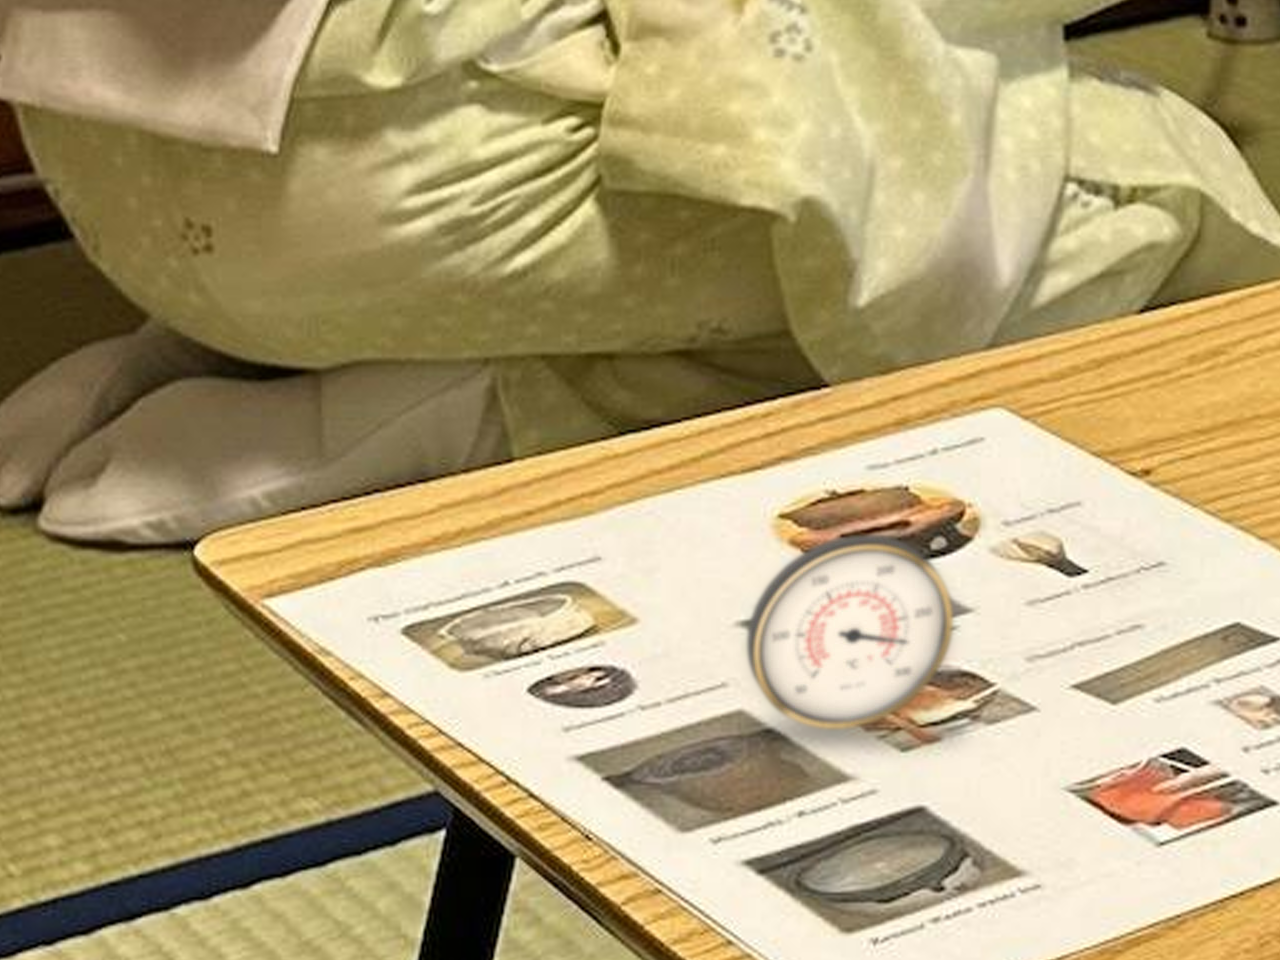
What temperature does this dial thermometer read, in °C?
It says 275 °C
